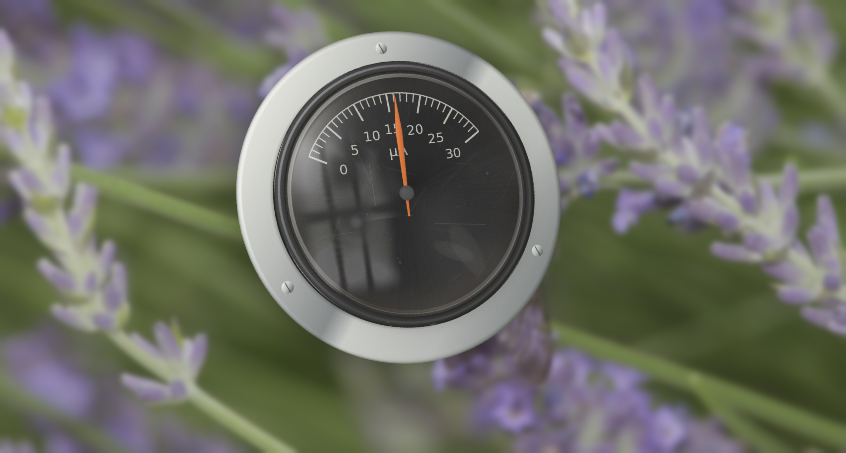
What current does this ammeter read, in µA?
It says 16 µA
